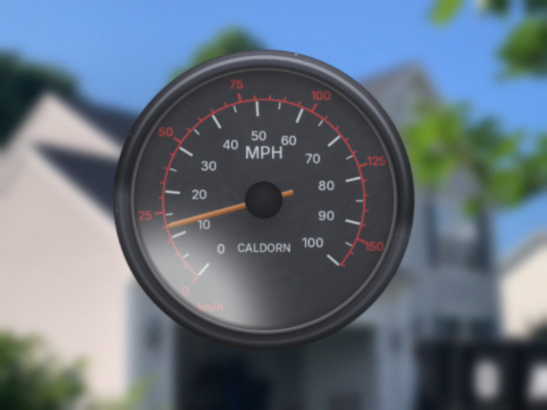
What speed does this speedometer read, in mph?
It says 12.5 mph
